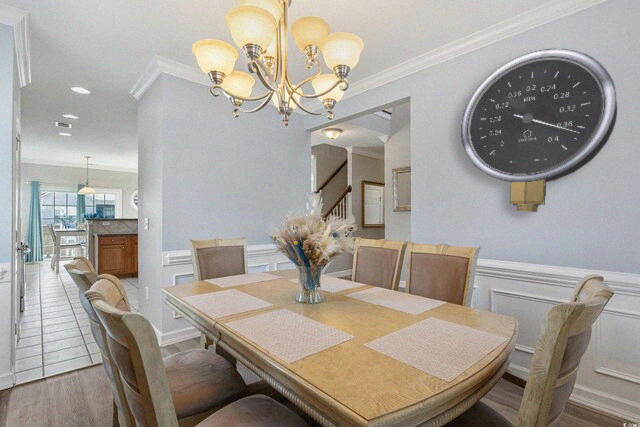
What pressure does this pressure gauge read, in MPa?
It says 0.37 MPa
